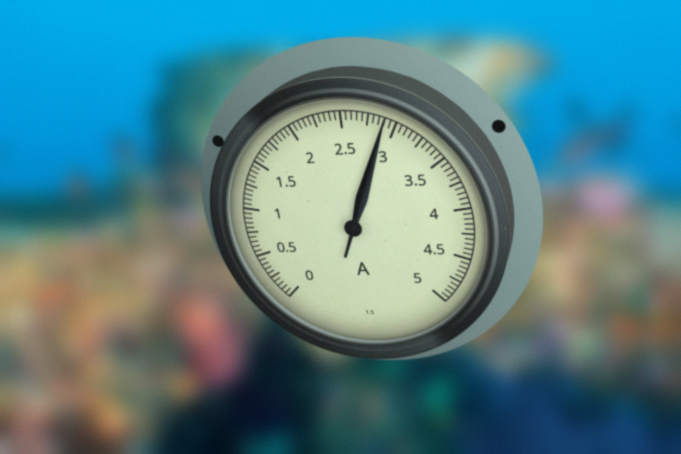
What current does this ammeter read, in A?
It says 2.9 A
